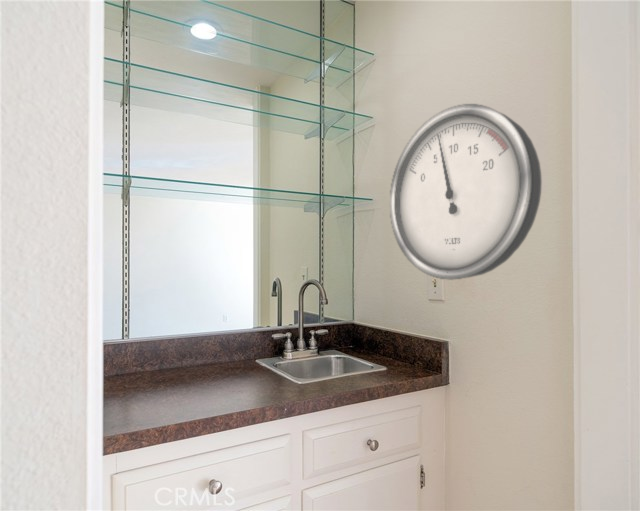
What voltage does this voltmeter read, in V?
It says 7.5 V
